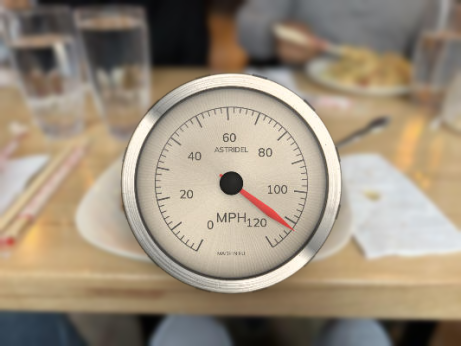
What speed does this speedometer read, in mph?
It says 112 mph
